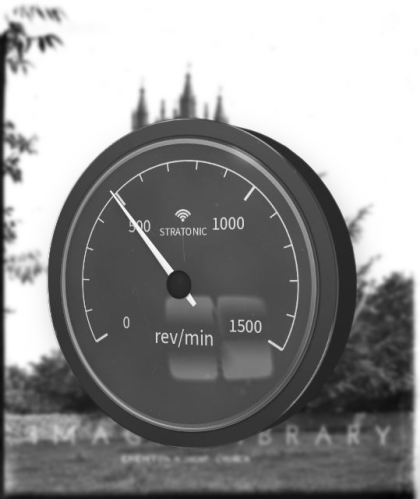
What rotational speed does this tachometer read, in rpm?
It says 500 rpm
